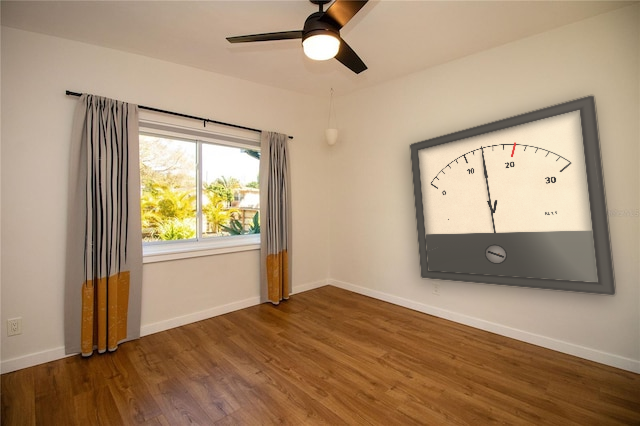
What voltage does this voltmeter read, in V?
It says 14 V
